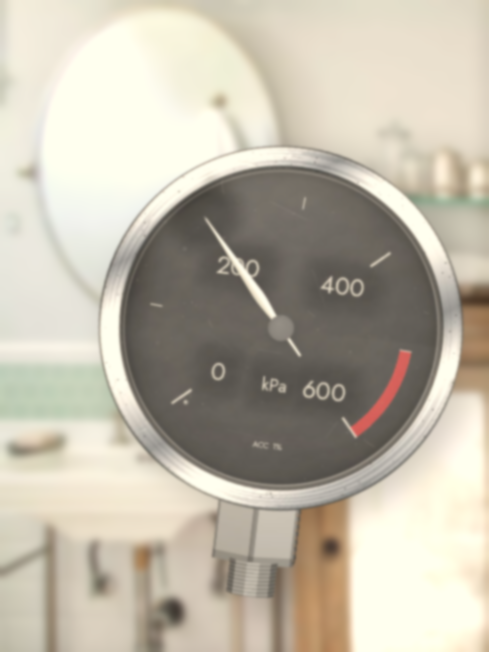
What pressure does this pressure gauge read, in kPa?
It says 200 kPa
